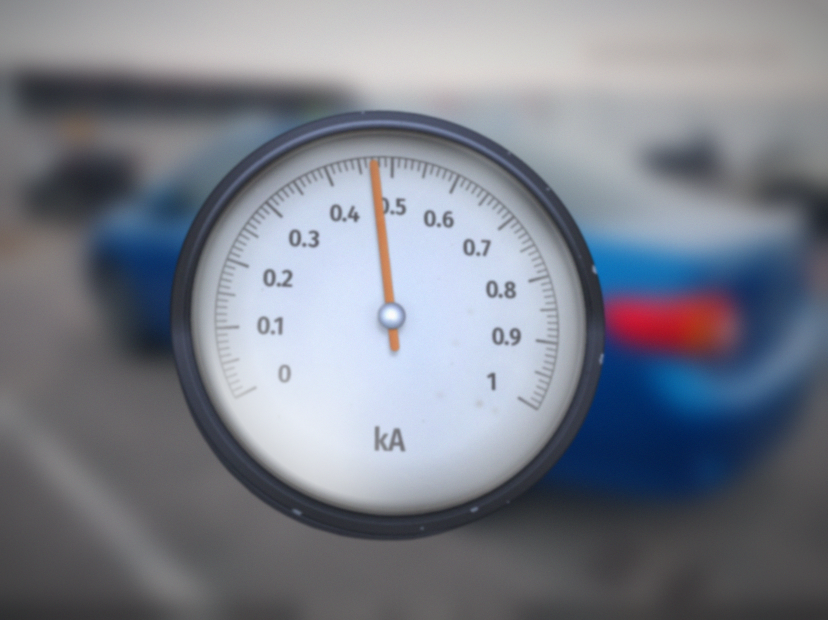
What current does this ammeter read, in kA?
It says 0.47 kA
